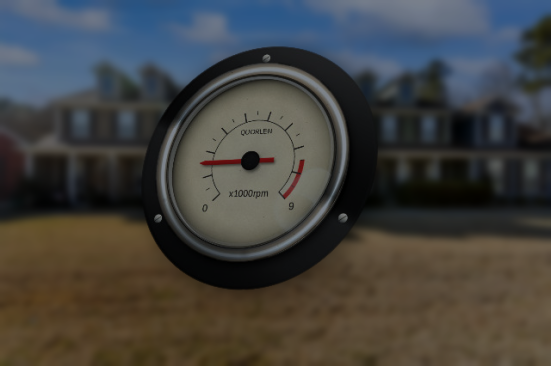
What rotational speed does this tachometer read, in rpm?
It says 1500 rpm
